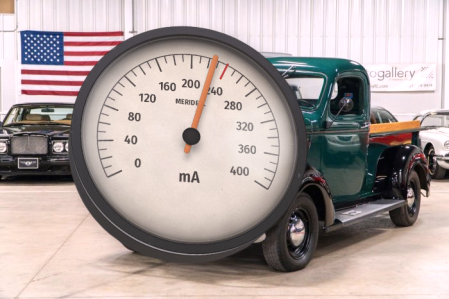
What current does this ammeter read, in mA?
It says 225 mA
